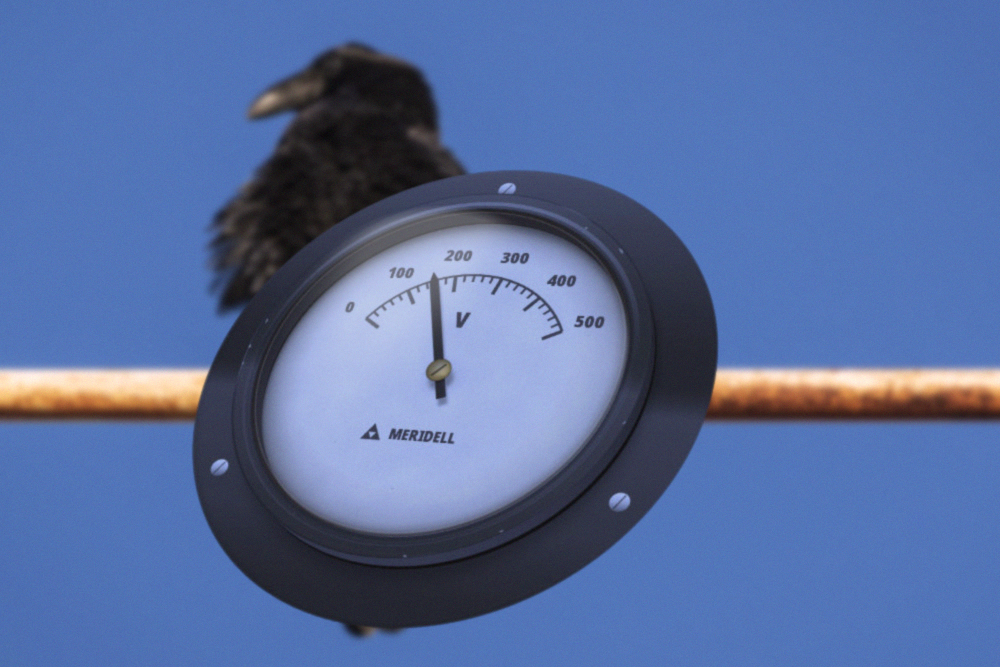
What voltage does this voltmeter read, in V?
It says 160 V
